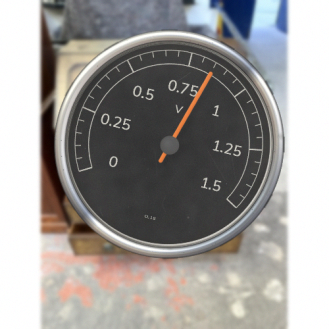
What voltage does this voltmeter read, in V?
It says 0.85 V
